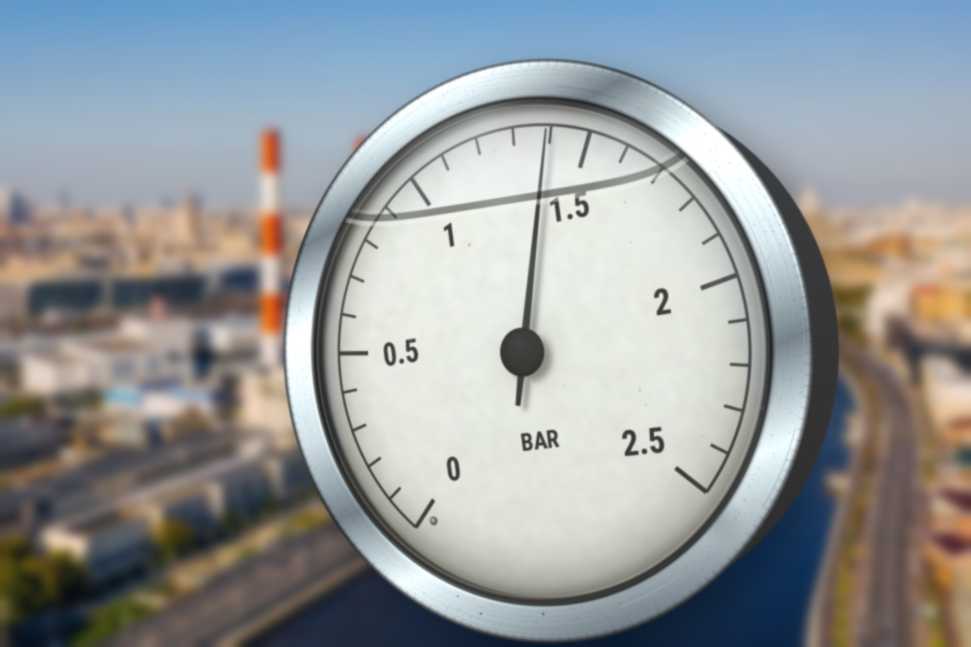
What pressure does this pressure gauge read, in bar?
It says 1.4 bar
